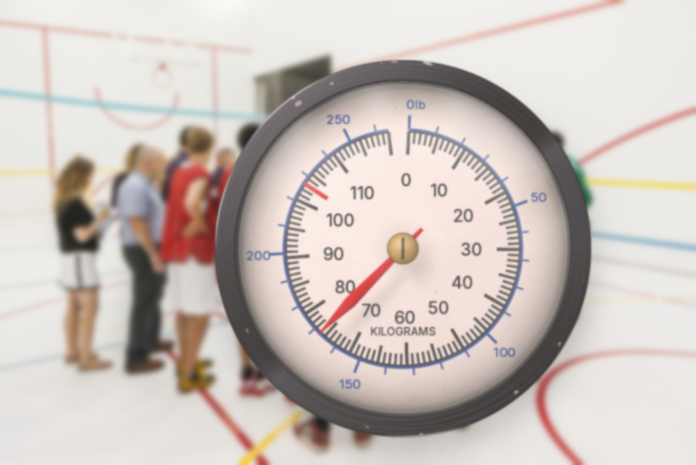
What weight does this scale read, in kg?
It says 76 kg
